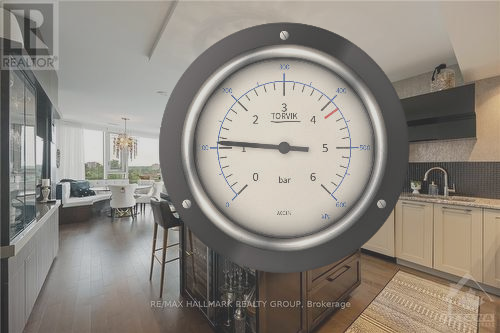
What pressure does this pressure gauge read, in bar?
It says 1.1 bar
